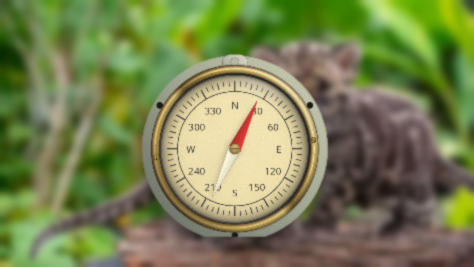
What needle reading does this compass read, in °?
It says 25 °
